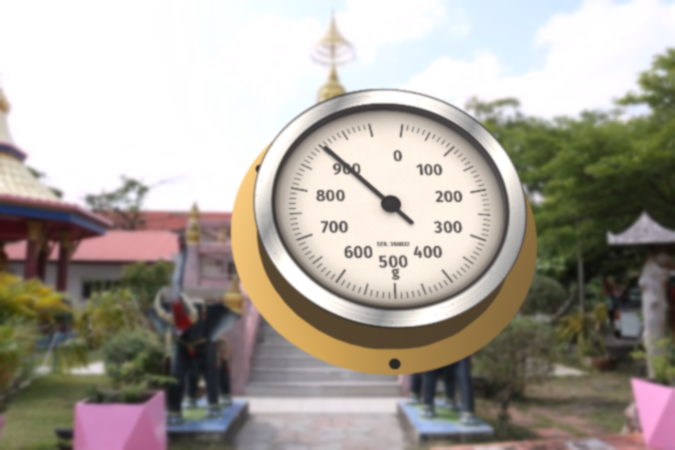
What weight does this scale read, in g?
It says 900 g
